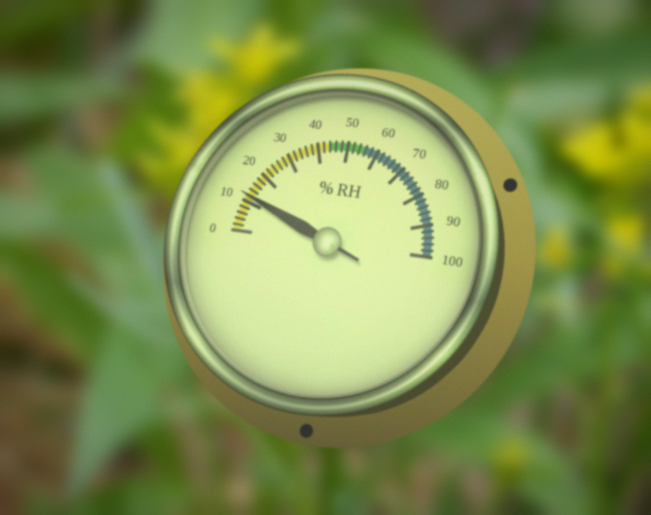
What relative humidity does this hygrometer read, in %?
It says 12 %
